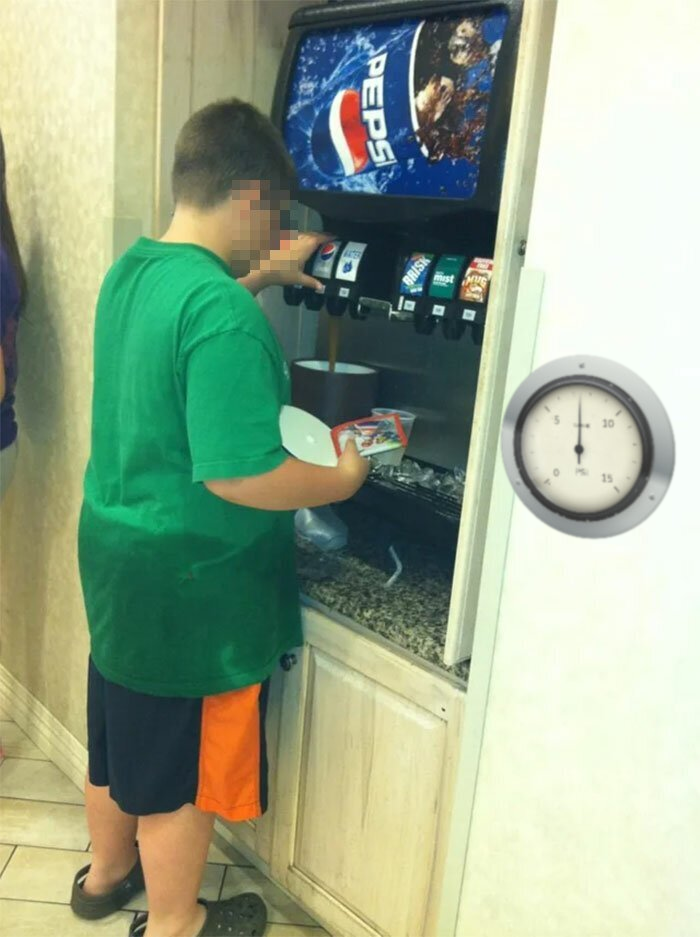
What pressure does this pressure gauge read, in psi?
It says 7.5 psi
